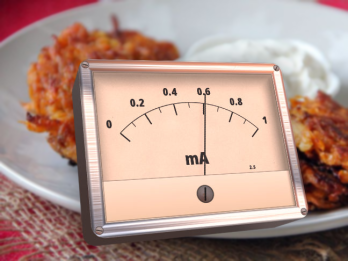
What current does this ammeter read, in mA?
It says 0.6 mA
